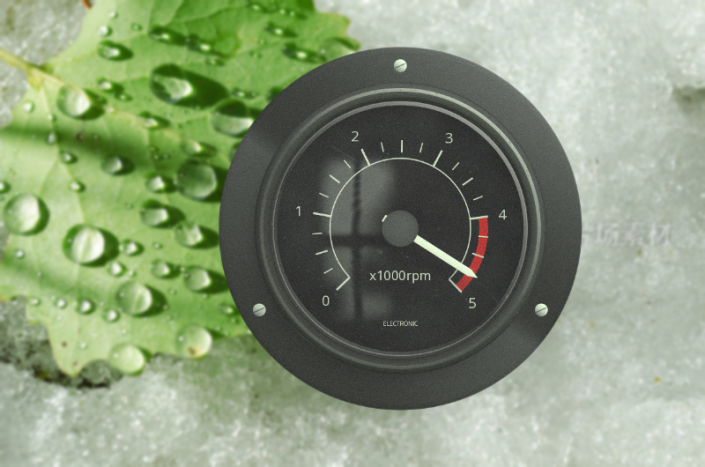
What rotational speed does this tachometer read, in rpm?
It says 4750 rpm
